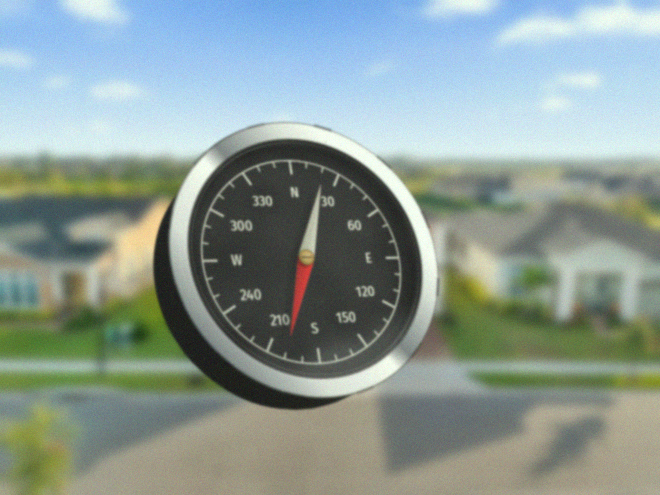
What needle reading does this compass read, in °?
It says 200 °
